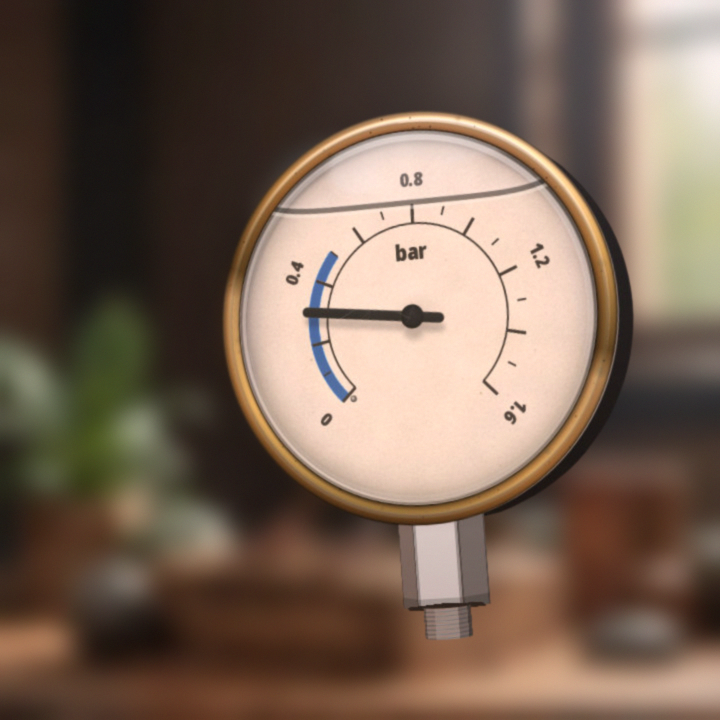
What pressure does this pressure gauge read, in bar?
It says 0.3 bar
